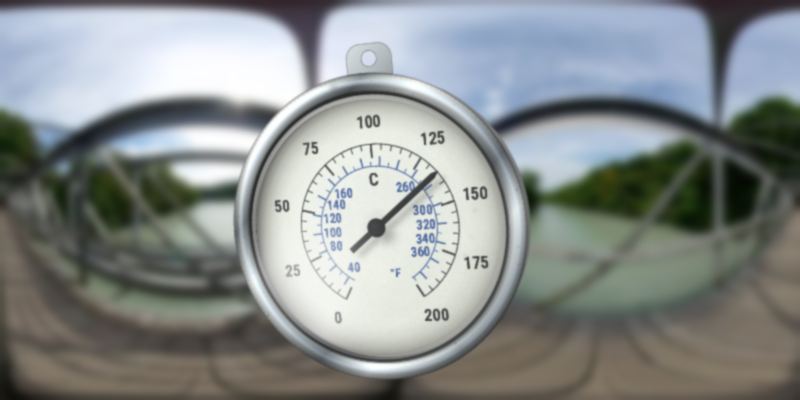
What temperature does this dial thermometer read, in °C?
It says 135 °C
